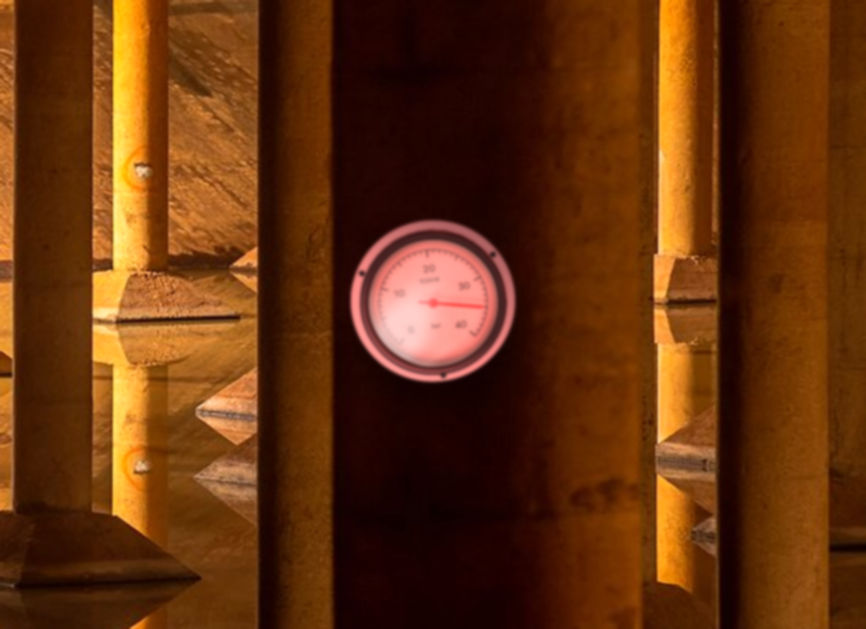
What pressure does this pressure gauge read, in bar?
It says 35 bar
